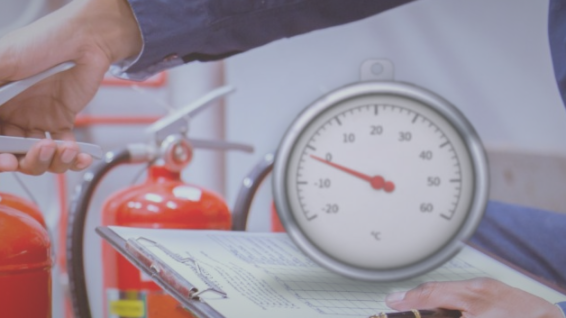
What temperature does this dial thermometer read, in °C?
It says -2 °C
